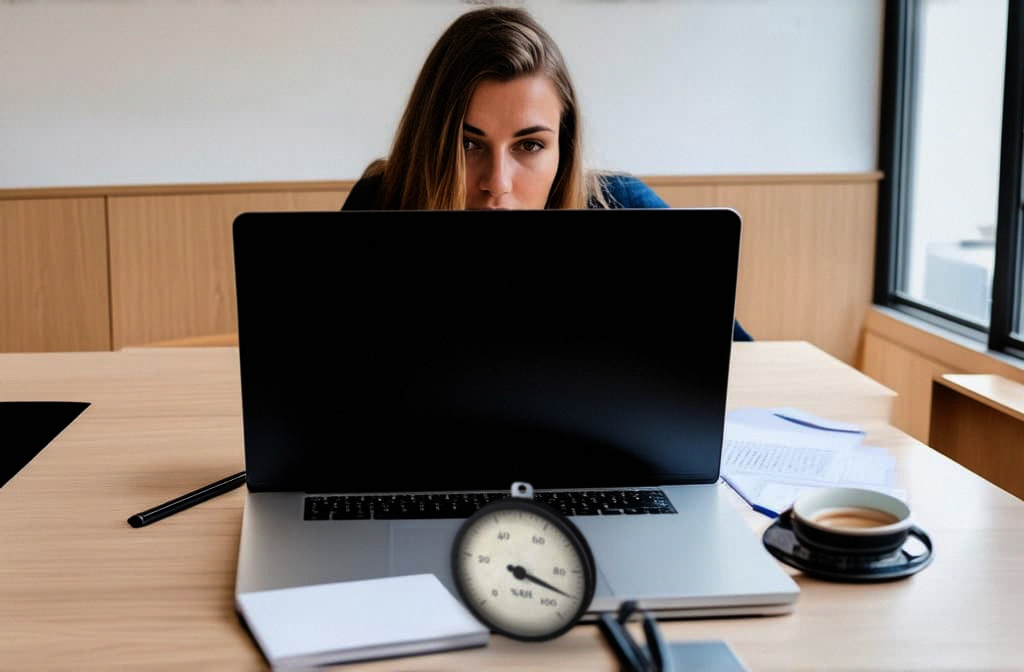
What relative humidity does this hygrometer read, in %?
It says 90 %
